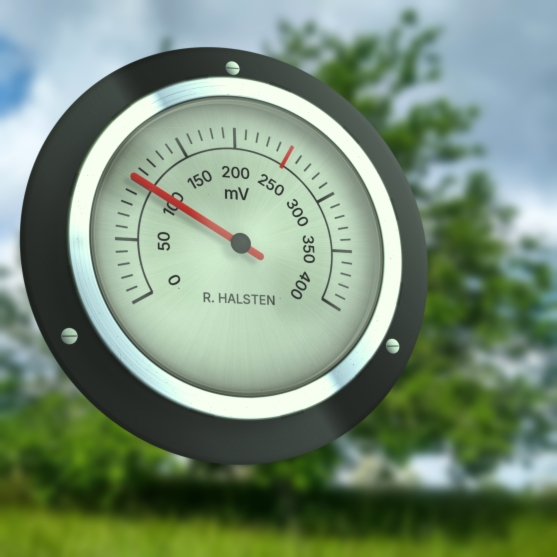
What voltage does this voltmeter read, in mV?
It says 100 mV
